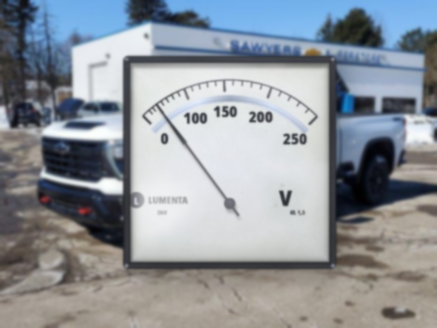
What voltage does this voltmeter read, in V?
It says 50 V
